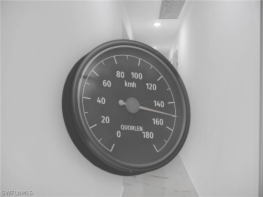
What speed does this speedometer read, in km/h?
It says 150 km/h
